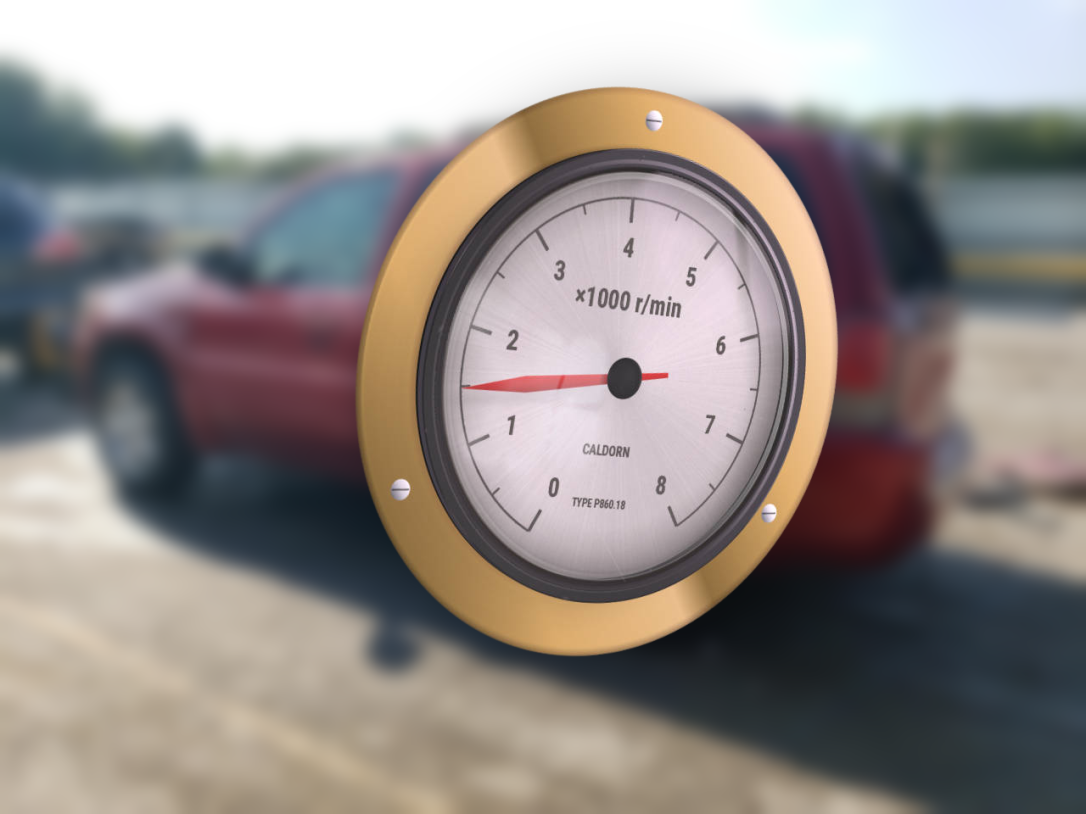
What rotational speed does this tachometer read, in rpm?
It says 1500 rpm
